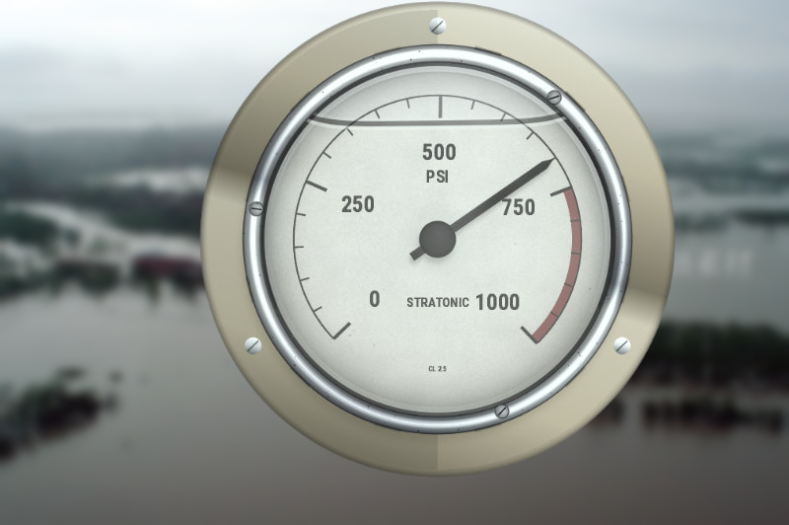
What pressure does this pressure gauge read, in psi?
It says 700 psi
